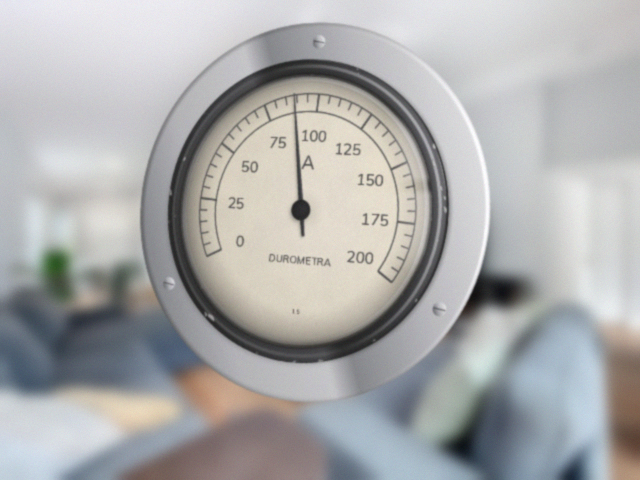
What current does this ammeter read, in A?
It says 90 A
